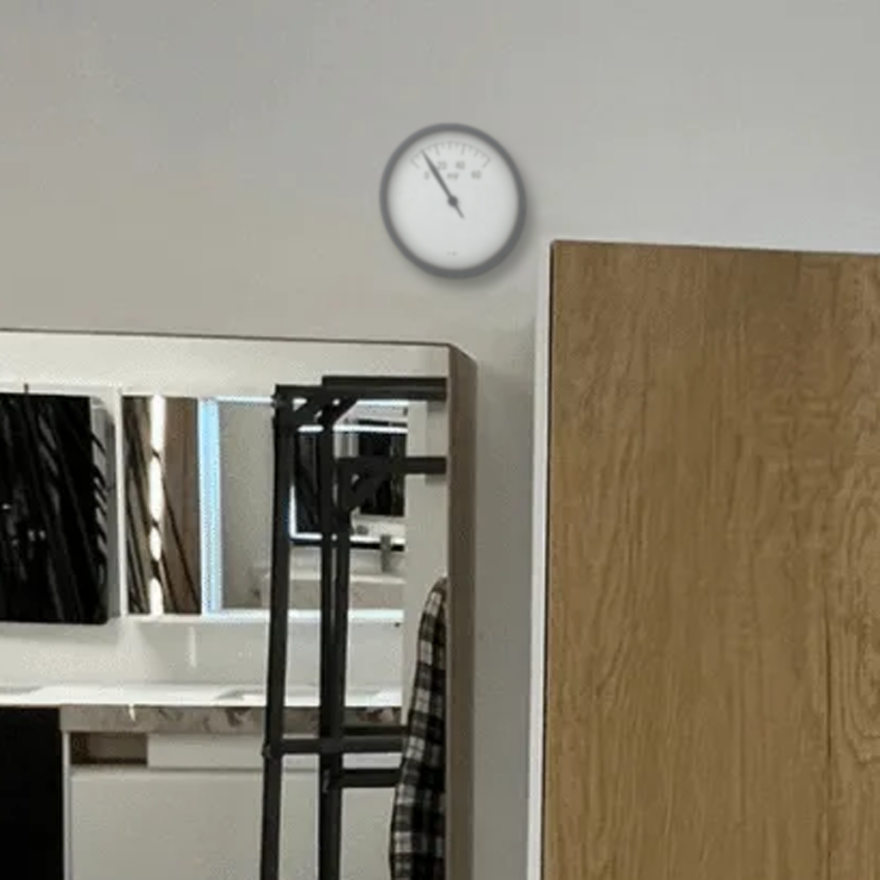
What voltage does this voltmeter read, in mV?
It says 10 mV
